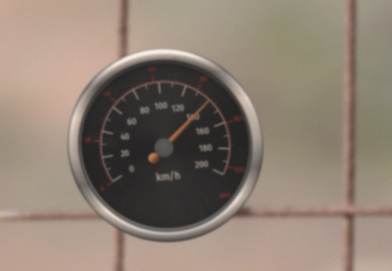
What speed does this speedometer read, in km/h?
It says 140 km/h
